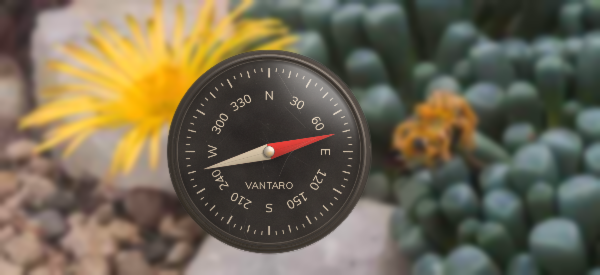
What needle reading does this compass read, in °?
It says 75 °
